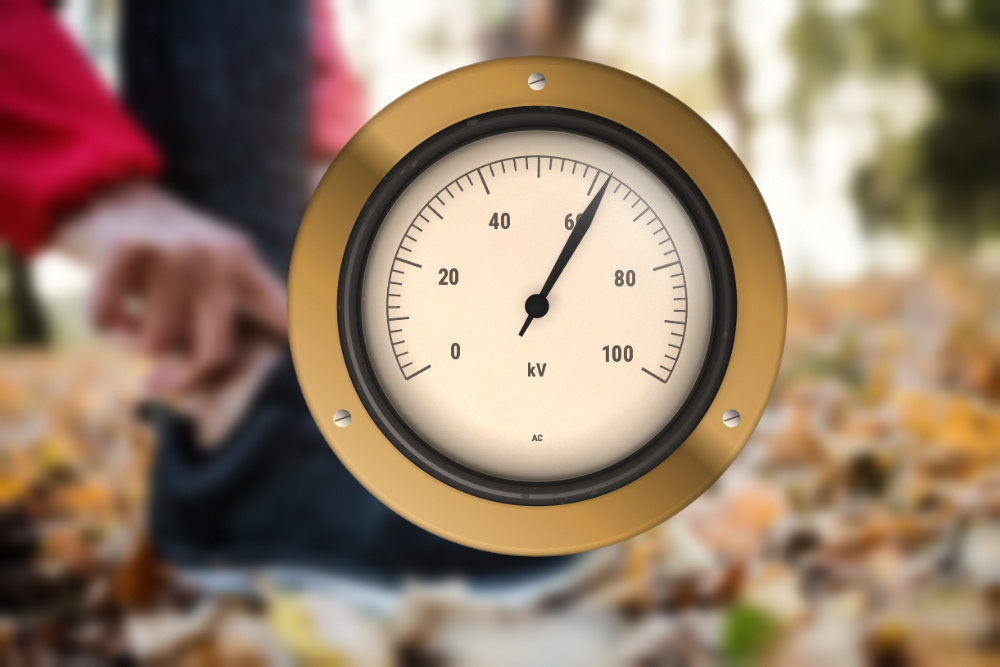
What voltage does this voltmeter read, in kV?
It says 62 kV
